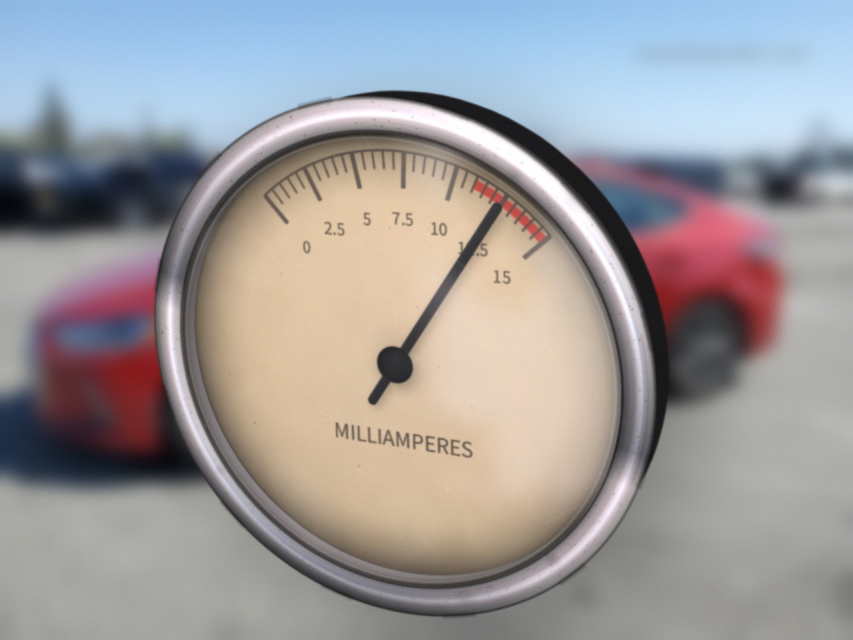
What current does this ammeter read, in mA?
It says 12.5 mA
